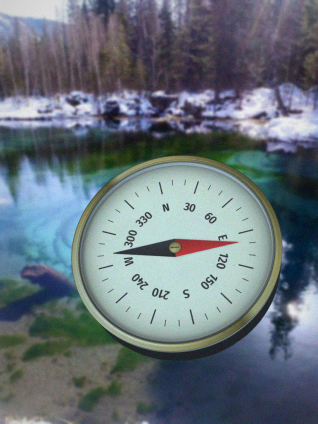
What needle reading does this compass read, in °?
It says 100 °
